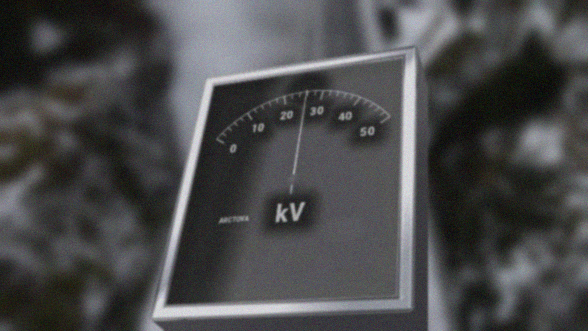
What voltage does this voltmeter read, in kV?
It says 26 kV
